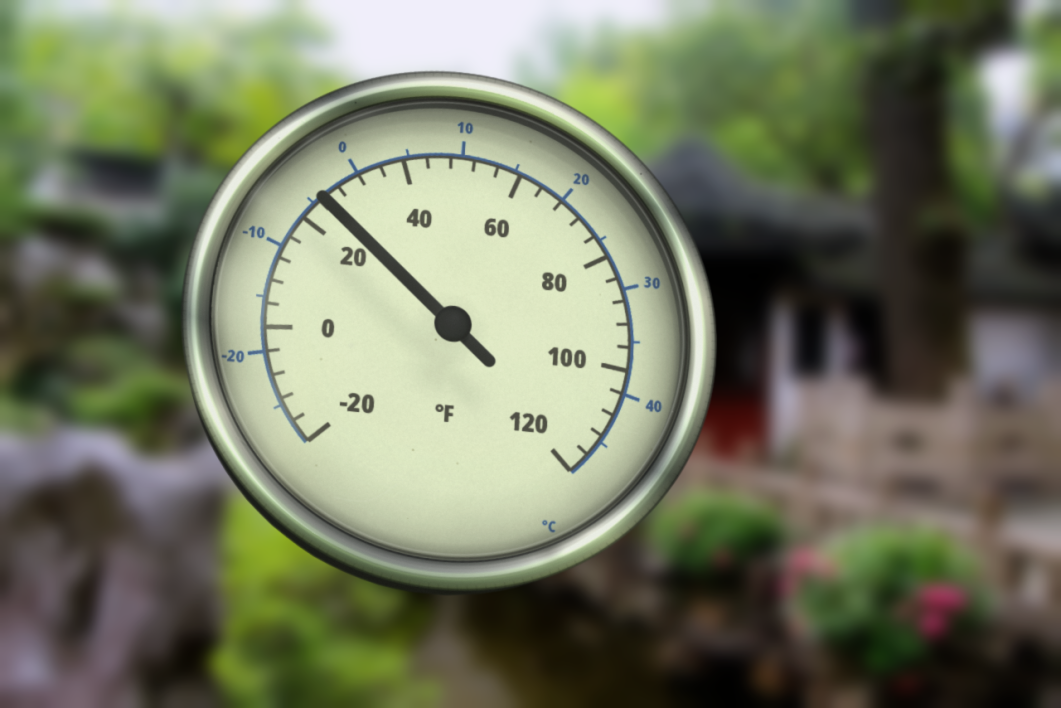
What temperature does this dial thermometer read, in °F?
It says 24 °F
